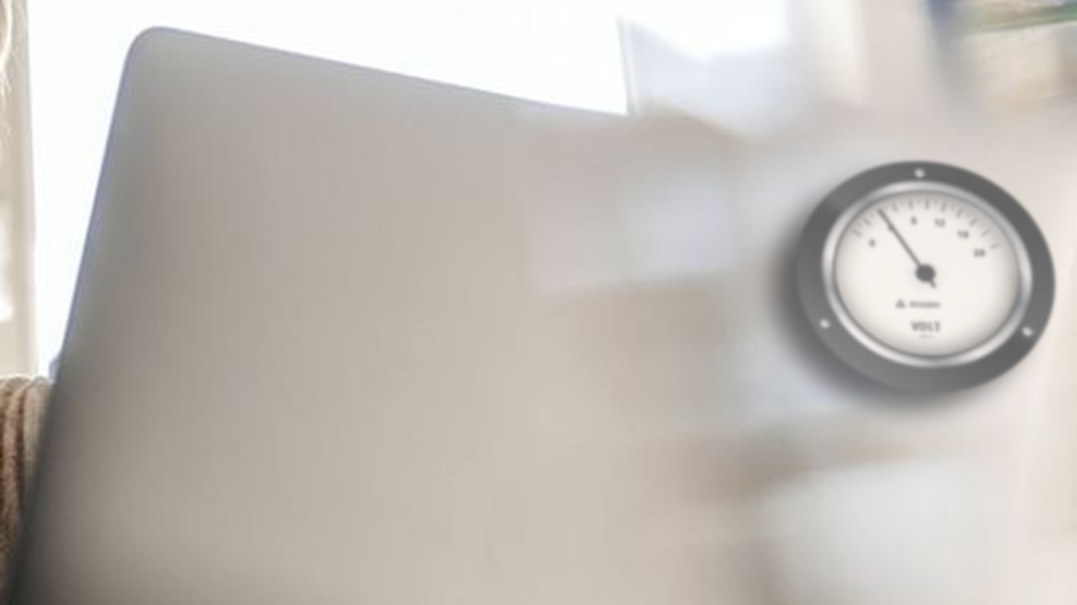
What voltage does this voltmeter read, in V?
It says 4 V
